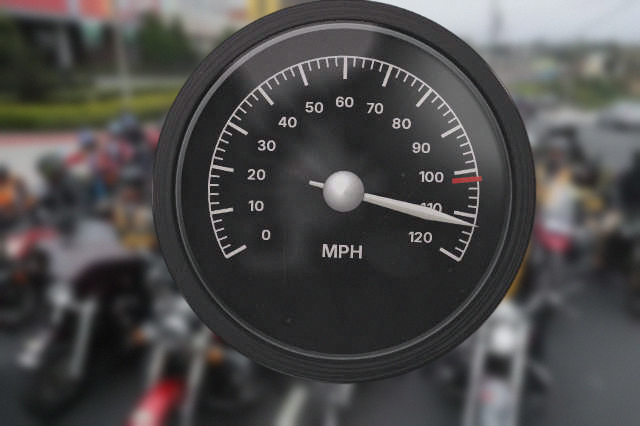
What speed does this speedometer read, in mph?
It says 112 mph
